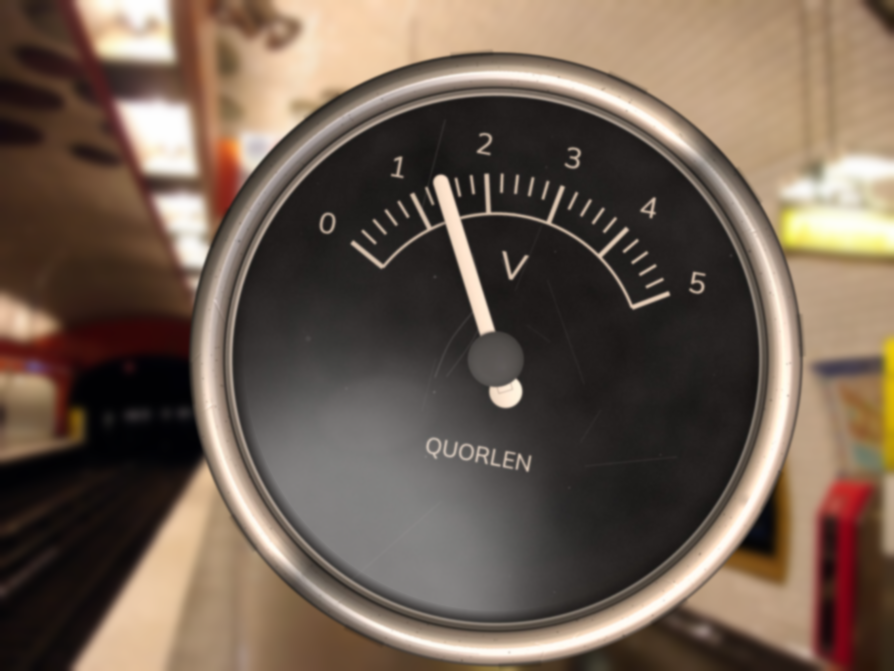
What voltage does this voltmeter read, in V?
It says 1.4 V
